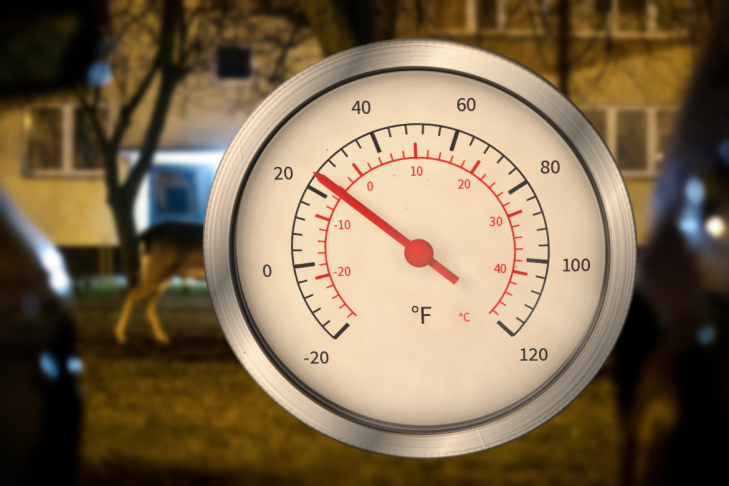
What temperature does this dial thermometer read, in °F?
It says 24 °F
